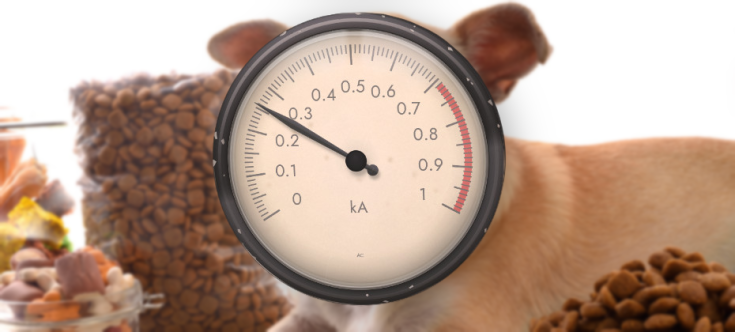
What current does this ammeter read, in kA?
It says 0.26 kA
